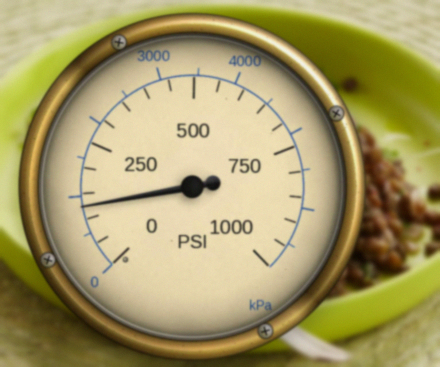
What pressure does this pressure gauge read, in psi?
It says 125 psi
